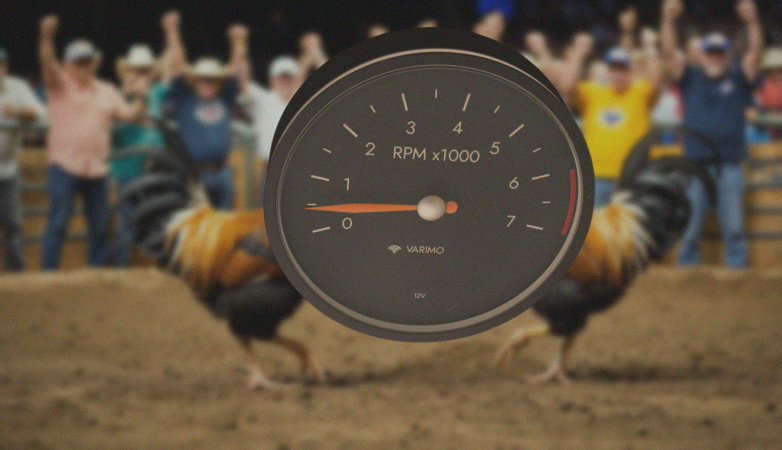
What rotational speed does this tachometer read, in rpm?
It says 500 rpm
